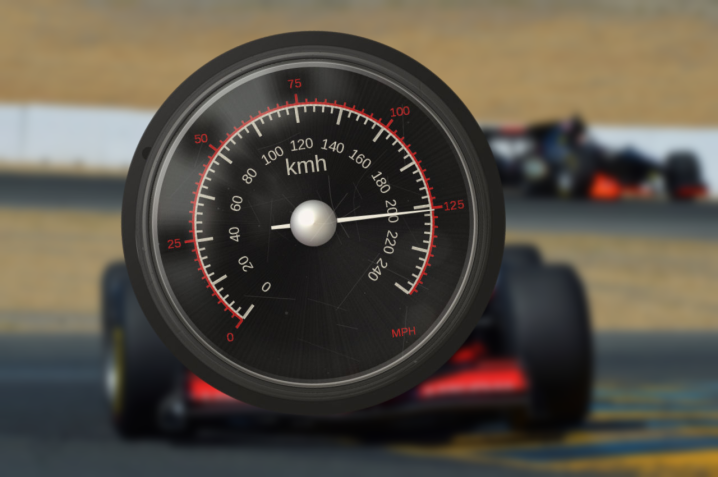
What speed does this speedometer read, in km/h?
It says 202 km/h
